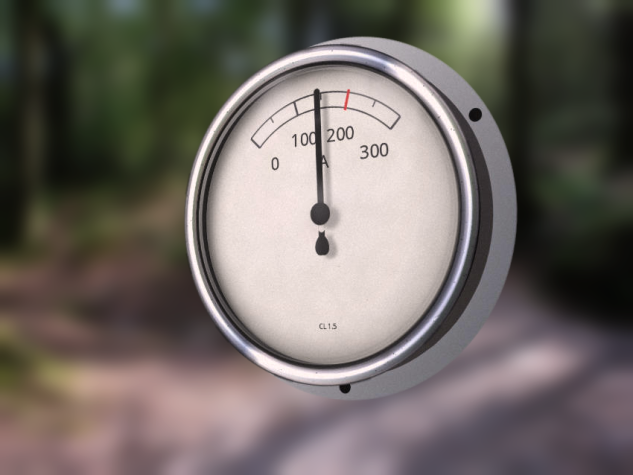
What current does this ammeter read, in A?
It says 150 A
